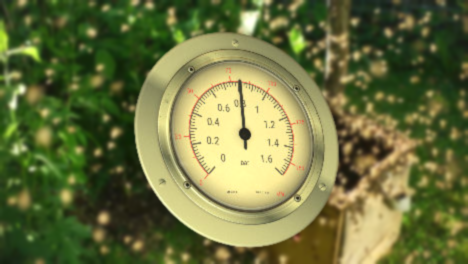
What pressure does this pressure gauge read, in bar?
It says 0.8 bar
